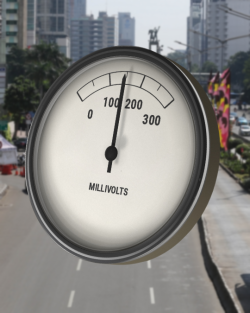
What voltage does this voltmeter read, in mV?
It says 150 mV
